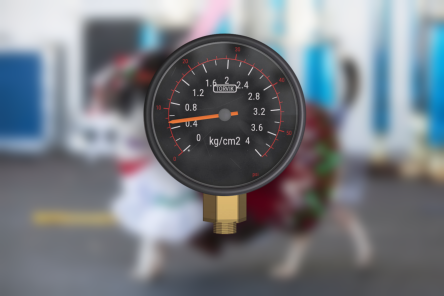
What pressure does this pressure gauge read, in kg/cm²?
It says 0.5 kg/cm²
